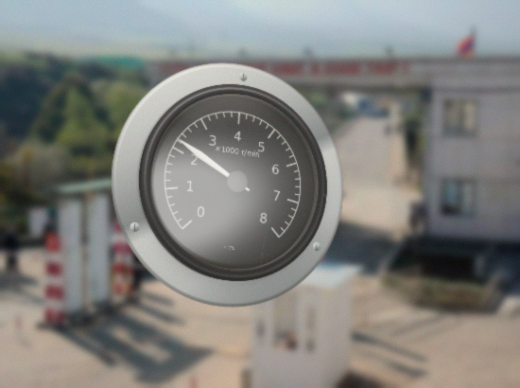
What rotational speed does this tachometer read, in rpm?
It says 2200 rpm
